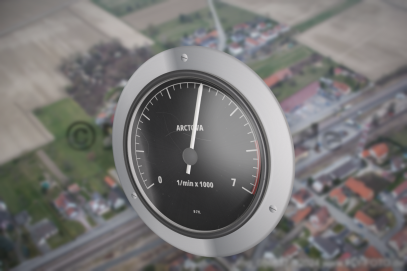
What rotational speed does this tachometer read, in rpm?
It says 4000 rpm
